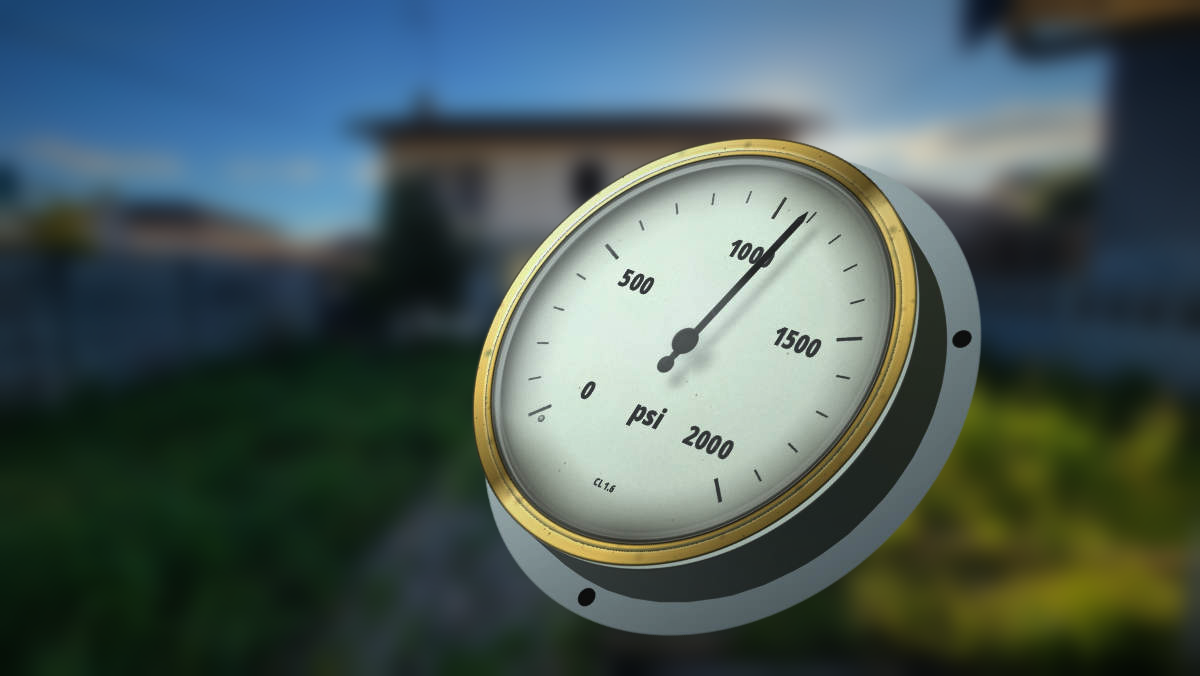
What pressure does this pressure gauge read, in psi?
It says 1100 psi
